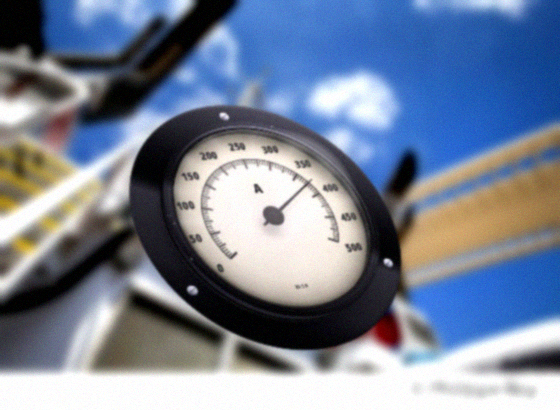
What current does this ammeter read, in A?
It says 375 A
